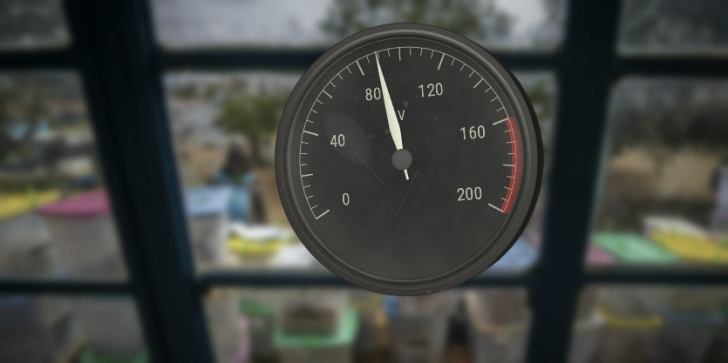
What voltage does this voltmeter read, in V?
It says 90 V
